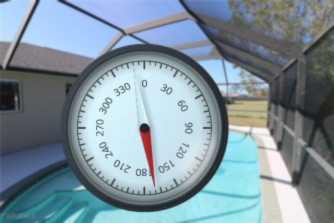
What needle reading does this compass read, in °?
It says 170 °
